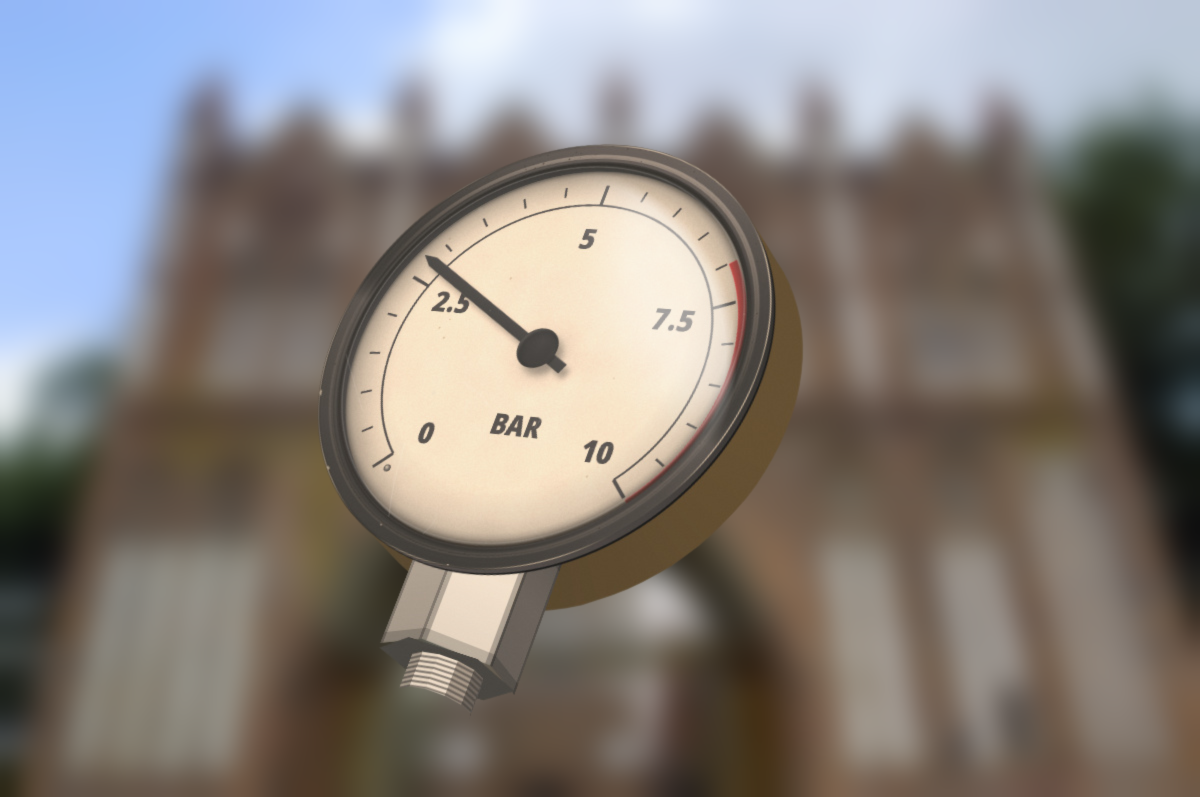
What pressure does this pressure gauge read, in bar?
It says 2.75 bar
